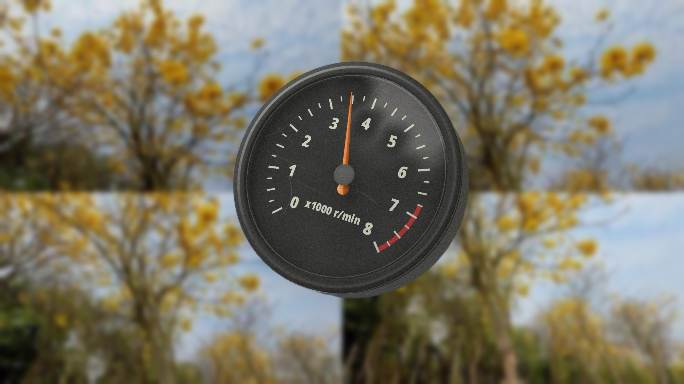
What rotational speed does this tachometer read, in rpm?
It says 3500 rpm
